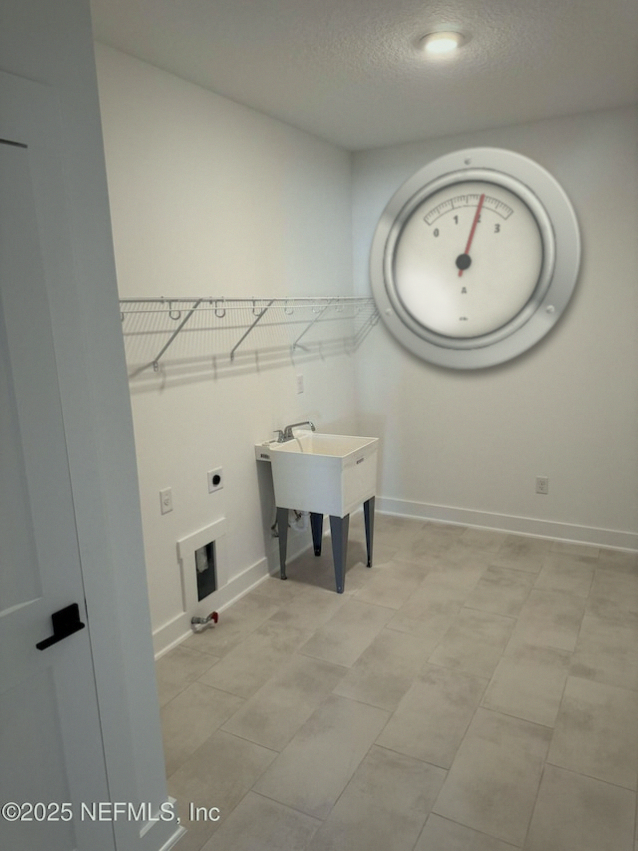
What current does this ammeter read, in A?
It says 2 A
